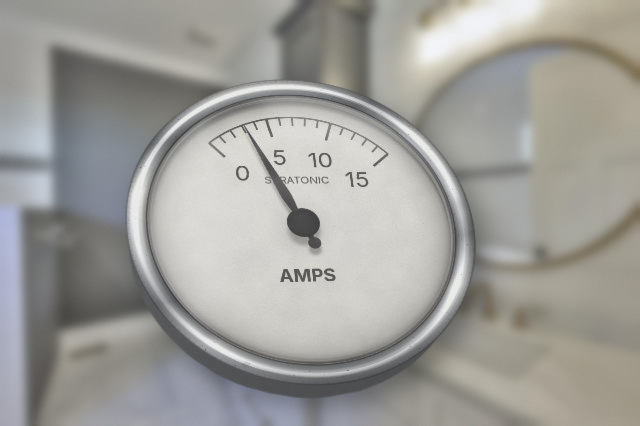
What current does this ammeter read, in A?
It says 3 A
